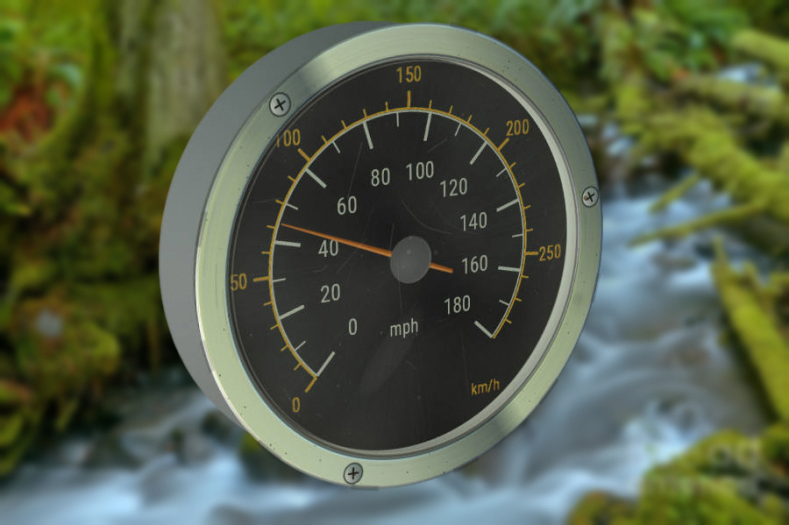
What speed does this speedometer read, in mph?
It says 45 mph
